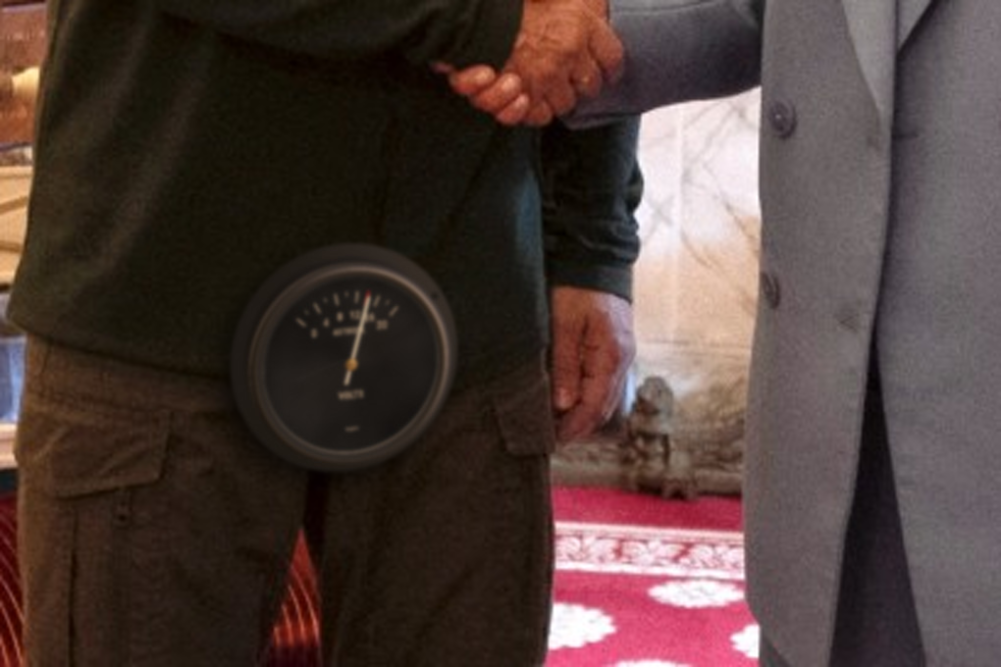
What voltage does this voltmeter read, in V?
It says 14 V
